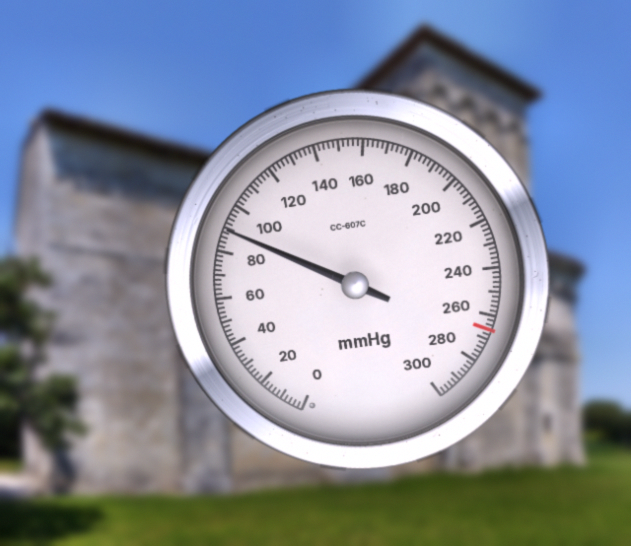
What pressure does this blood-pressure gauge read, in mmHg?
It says 90 mmHg
